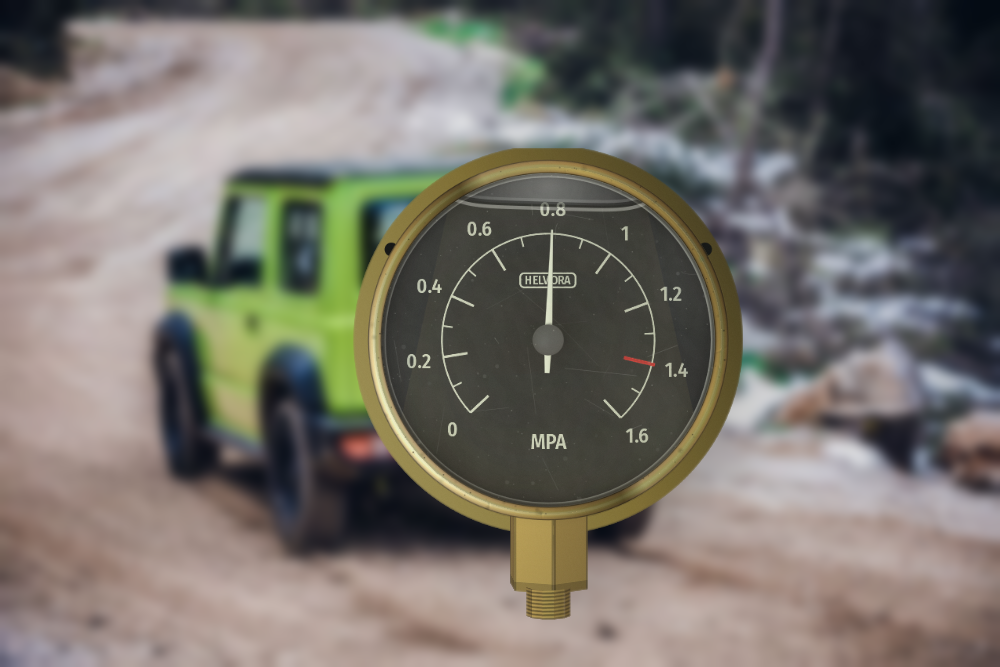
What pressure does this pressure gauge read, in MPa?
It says 0.8 MPa
